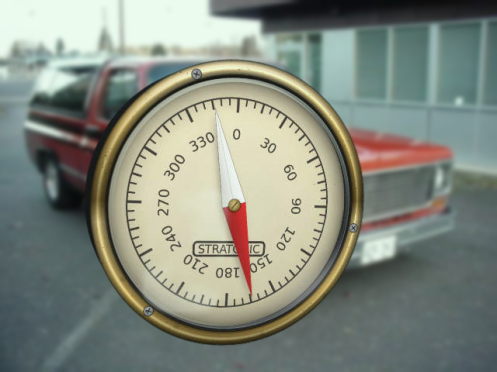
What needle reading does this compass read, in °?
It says 165 °
